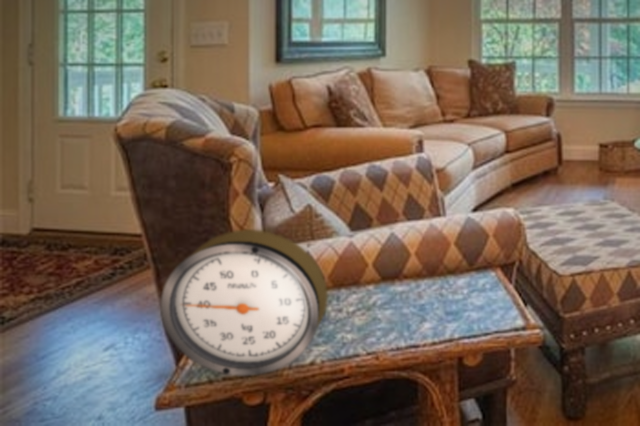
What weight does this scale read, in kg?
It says 40 kg
